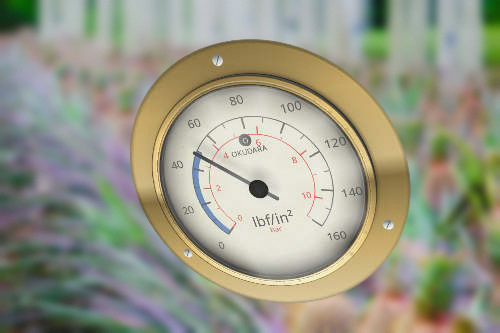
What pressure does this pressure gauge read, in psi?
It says 50 psi
